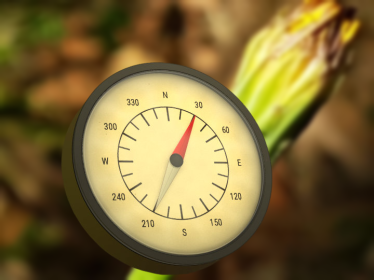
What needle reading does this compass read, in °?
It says 30 °
